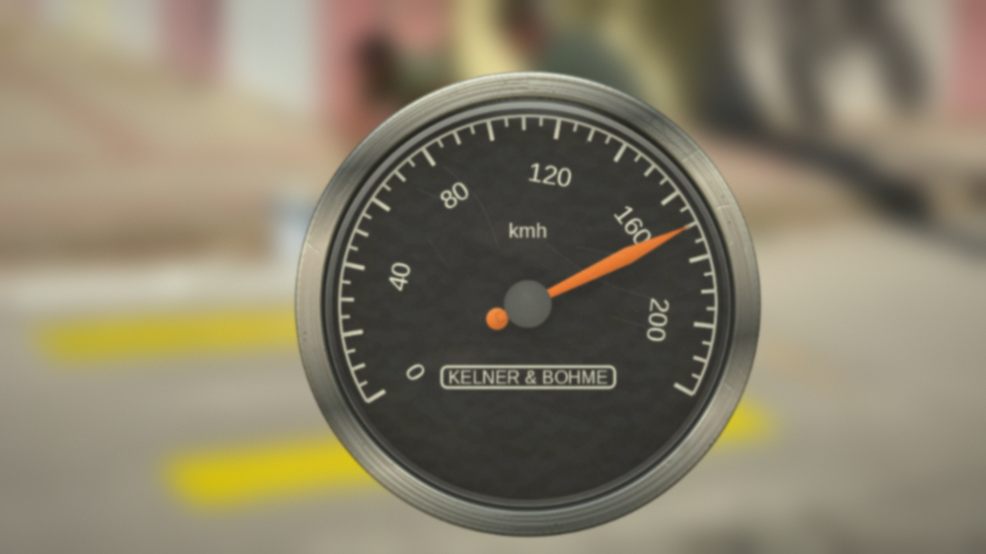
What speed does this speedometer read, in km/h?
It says 170 km/h
